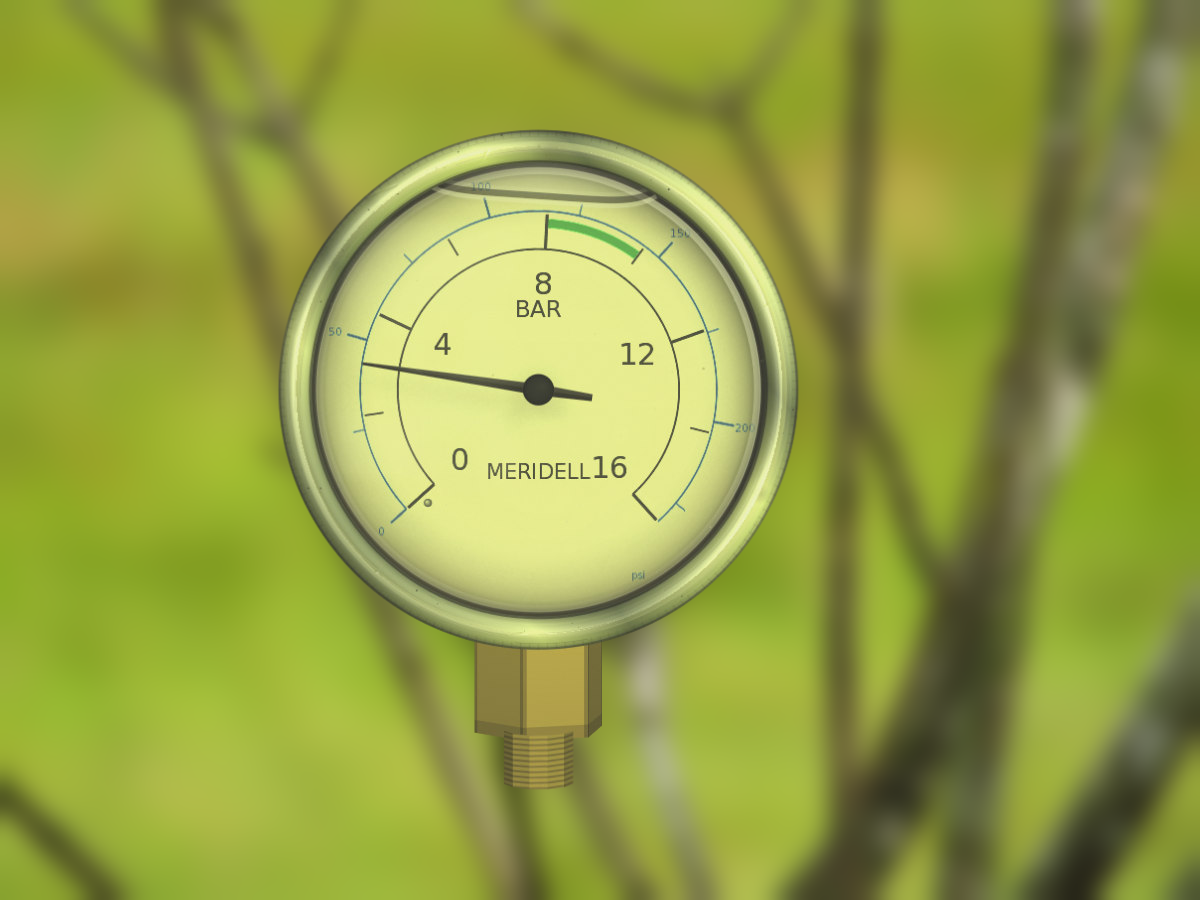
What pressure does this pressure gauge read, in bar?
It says 3 bar
